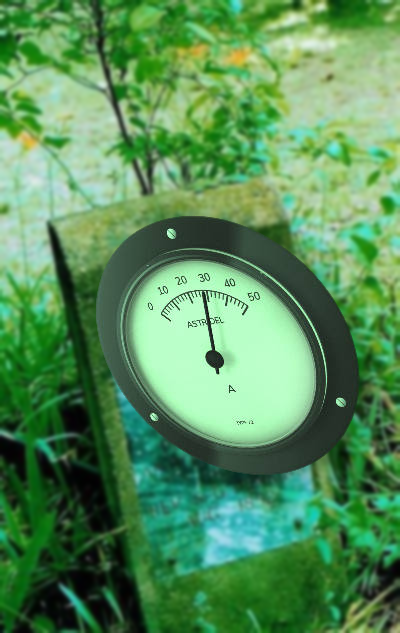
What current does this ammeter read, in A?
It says 30 A
